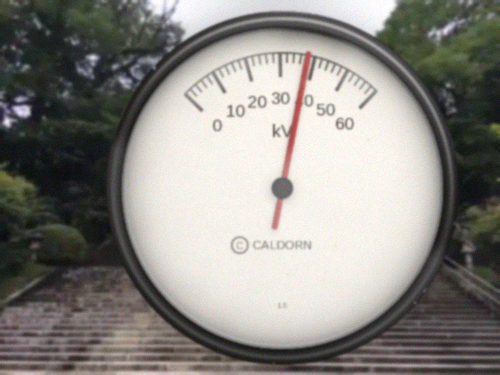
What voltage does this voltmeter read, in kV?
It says 38 kV
